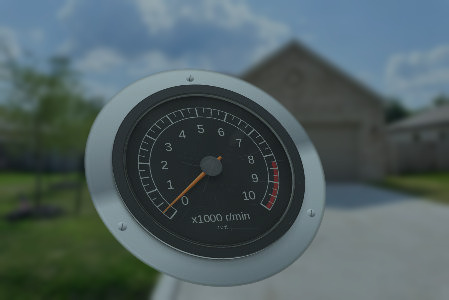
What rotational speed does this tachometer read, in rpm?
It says 250 rpm
